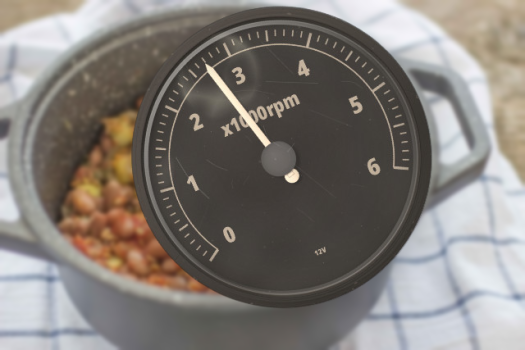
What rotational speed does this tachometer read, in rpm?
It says 2700 rpm
